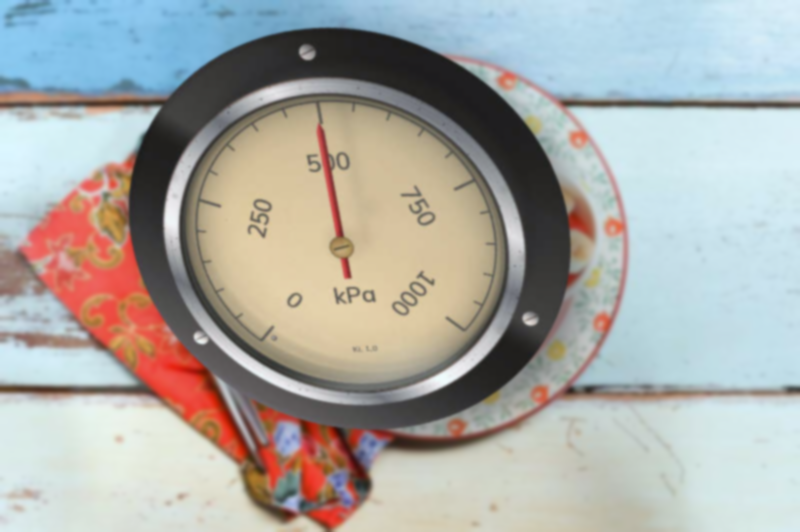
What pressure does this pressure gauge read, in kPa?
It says 500 kPa
